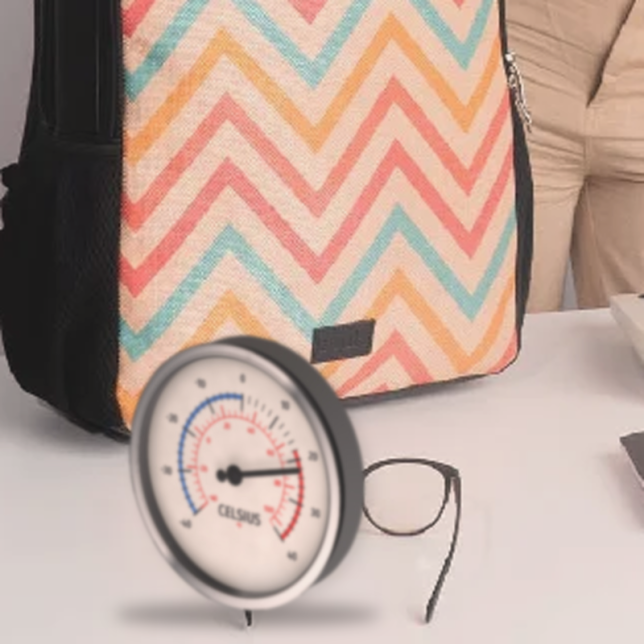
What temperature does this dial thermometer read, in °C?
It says 22 °C
